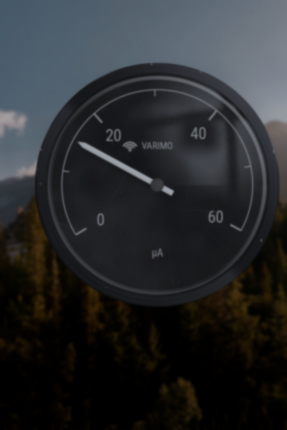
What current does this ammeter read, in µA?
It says 15 µA
